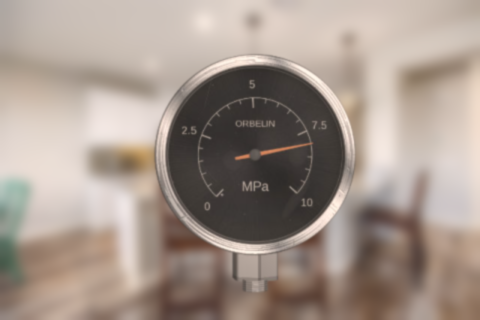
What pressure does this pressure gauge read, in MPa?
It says 8 MPa
